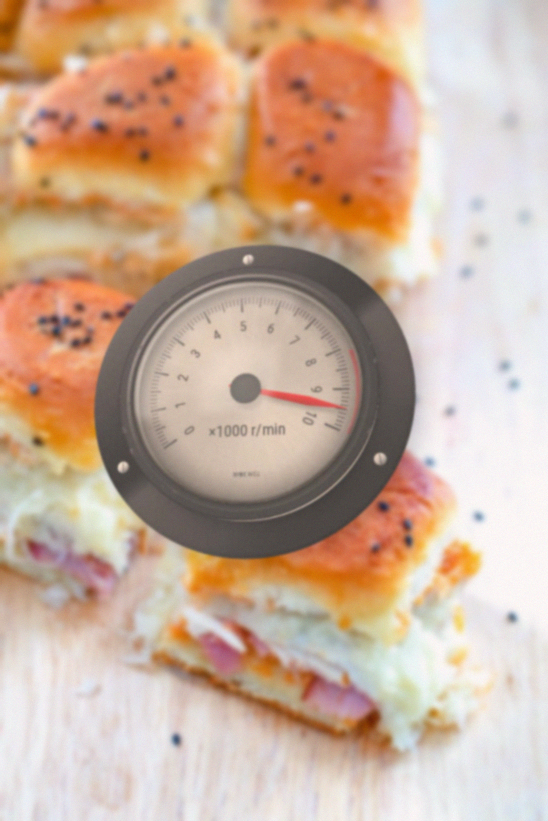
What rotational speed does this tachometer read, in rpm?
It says 9500 rpm
